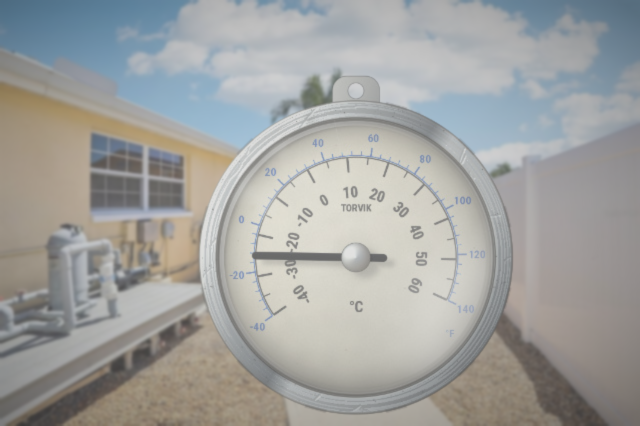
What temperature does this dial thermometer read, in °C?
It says -25 °C
